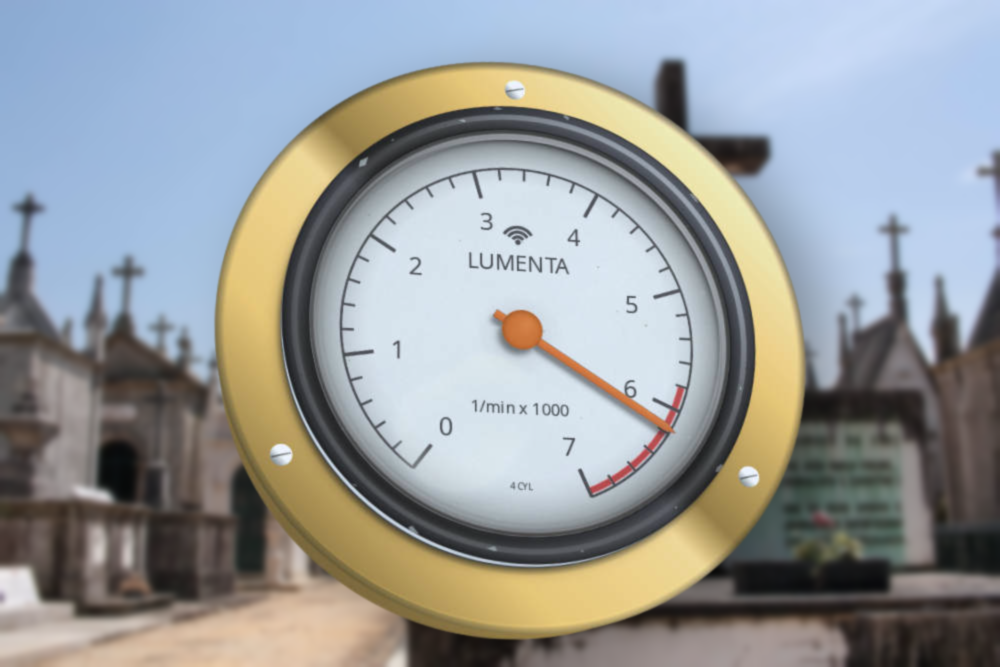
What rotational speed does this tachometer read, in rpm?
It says 6200 rpm
